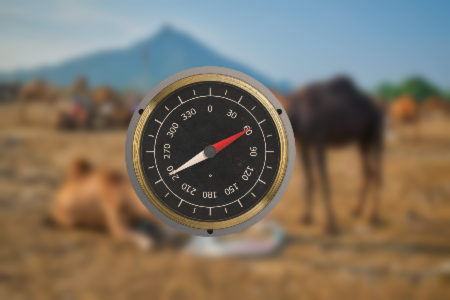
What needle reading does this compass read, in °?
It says 60 °
